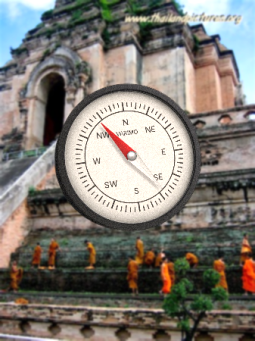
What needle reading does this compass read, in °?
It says 325 °
